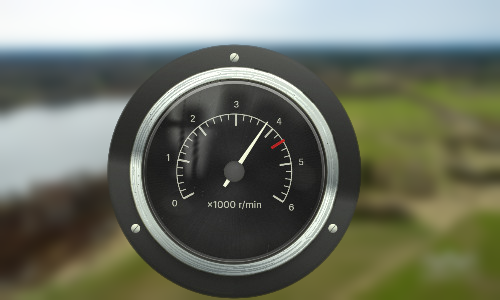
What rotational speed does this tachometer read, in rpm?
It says 3800 rpm
